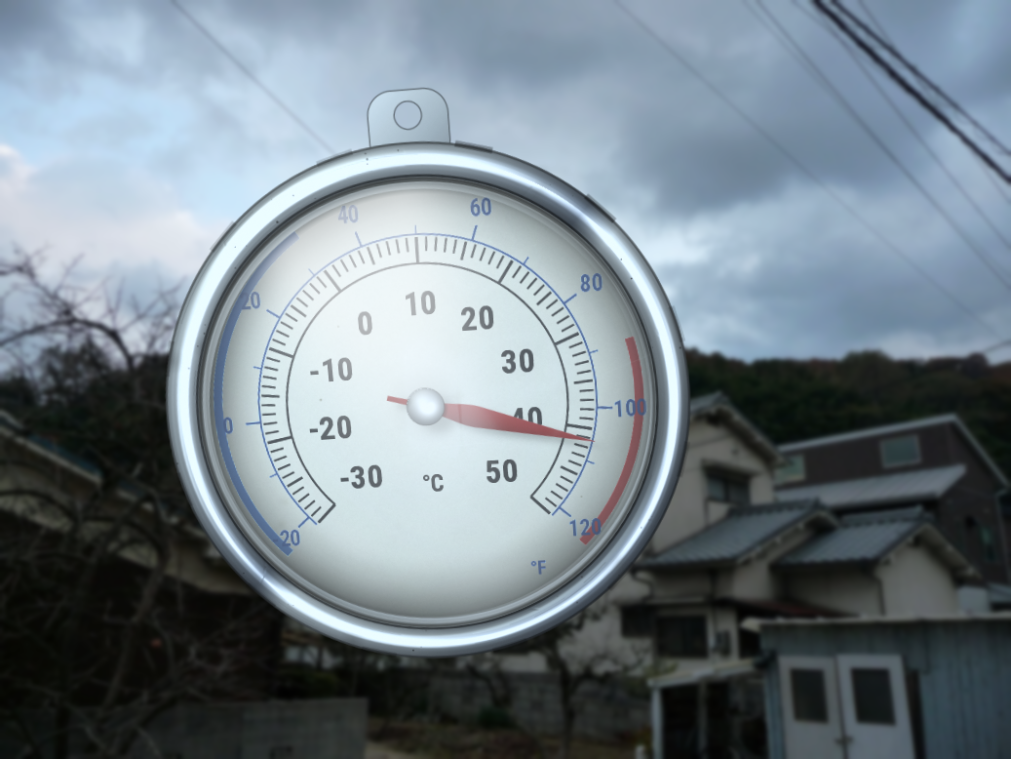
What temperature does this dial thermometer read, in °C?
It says 41 °C
